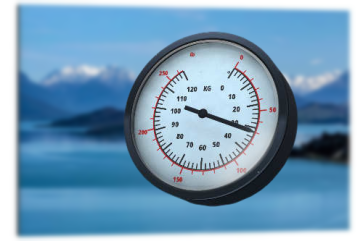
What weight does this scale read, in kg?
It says 32 kg
